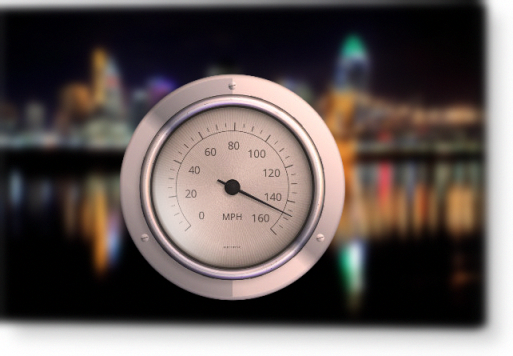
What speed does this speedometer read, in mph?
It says 147.5 mph
